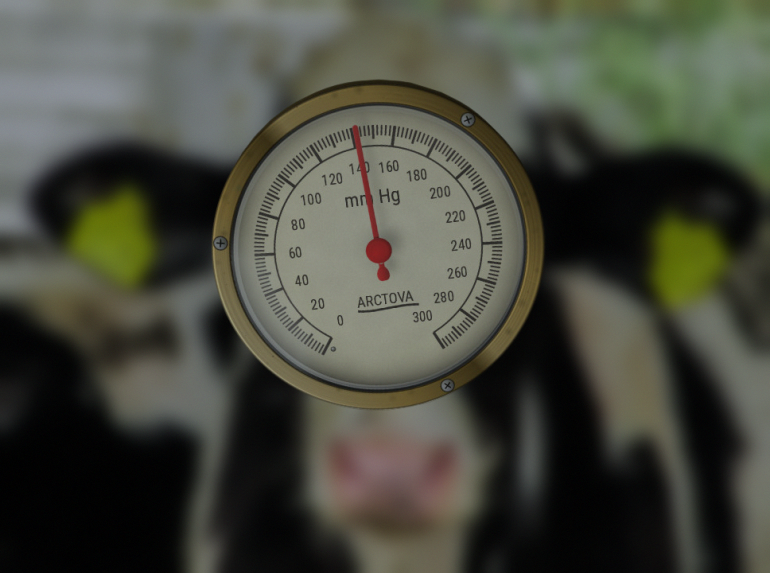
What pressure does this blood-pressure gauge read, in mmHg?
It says 142 mmHg
